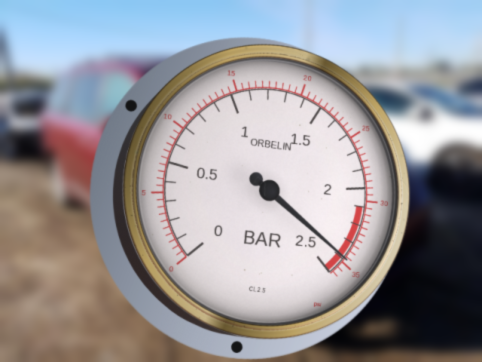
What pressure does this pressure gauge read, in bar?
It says 2.4 bar
